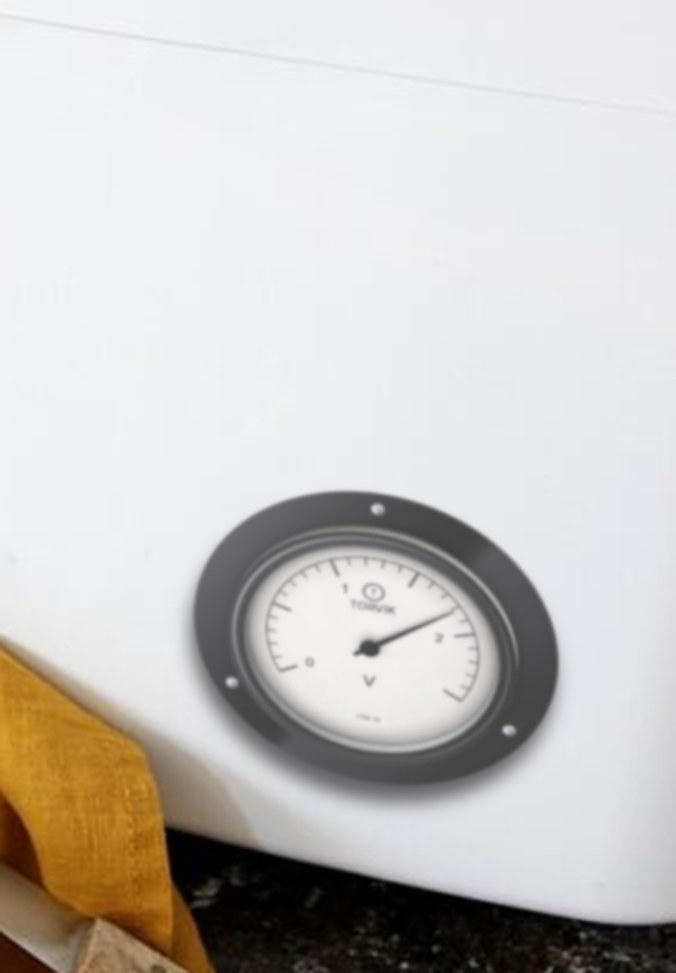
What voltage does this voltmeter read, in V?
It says 1.8 V
